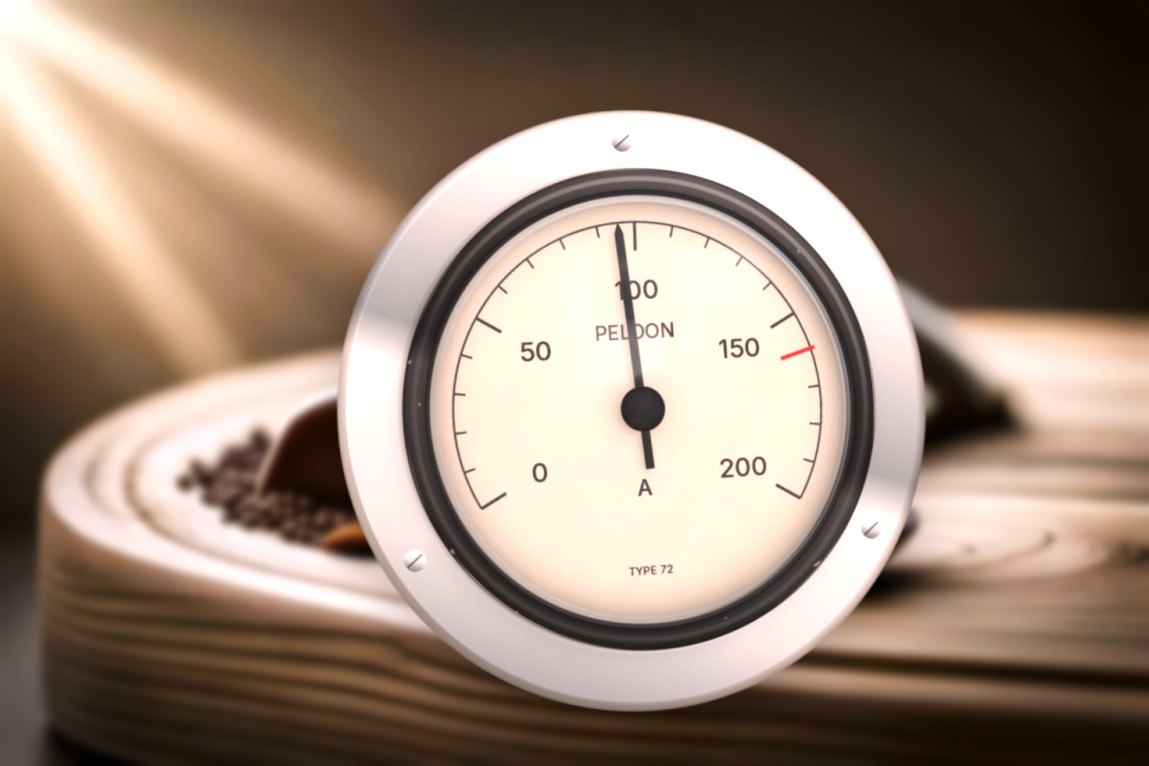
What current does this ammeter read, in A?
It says 95 A
